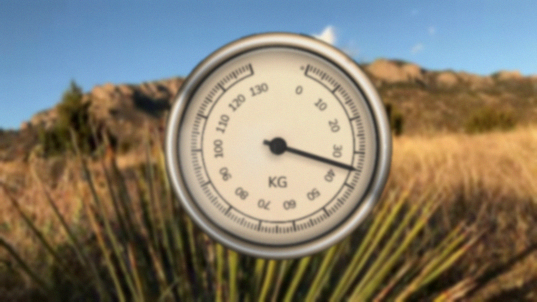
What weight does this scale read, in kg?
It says 35 kg
